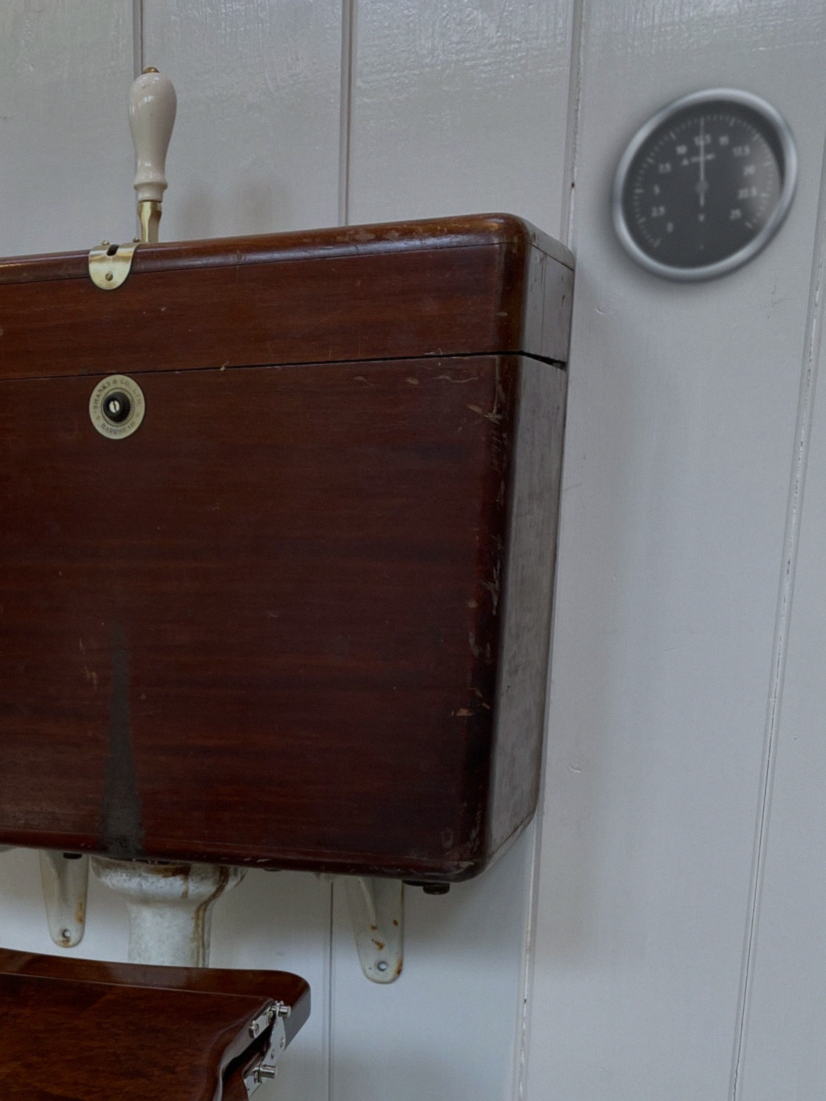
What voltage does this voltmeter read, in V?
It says 12.5 V
